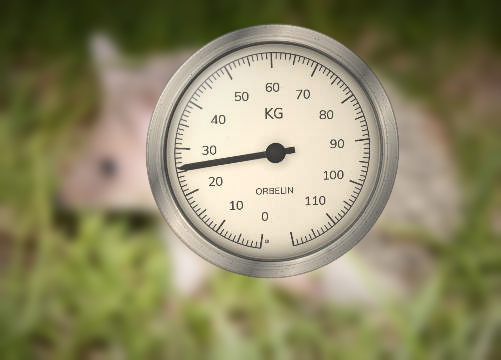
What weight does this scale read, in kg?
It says 26 kg
